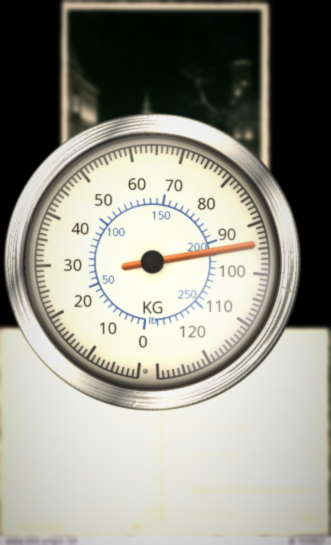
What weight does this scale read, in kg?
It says 94 kg
